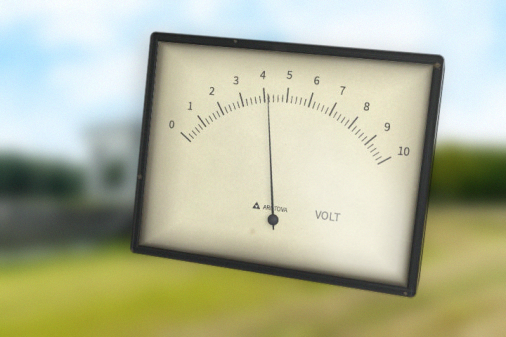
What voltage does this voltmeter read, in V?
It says 4.2 V
